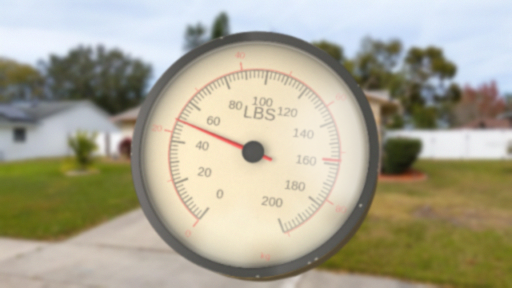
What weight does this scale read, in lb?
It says 50 lb
